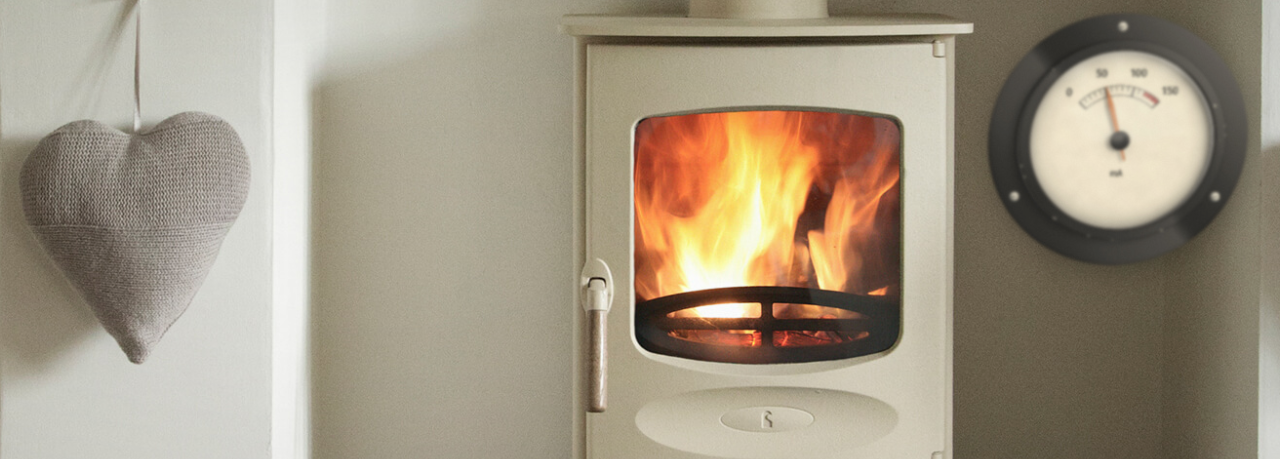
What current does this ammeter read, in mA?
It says 50 mA
